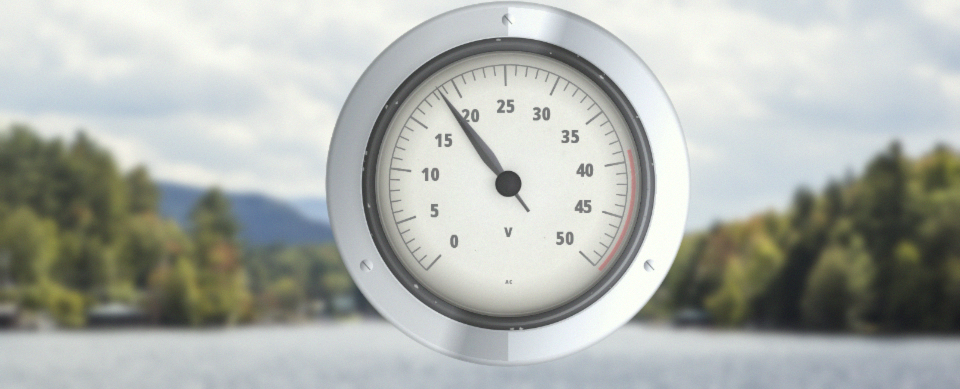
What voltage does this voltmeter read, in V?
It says 18.5 V
